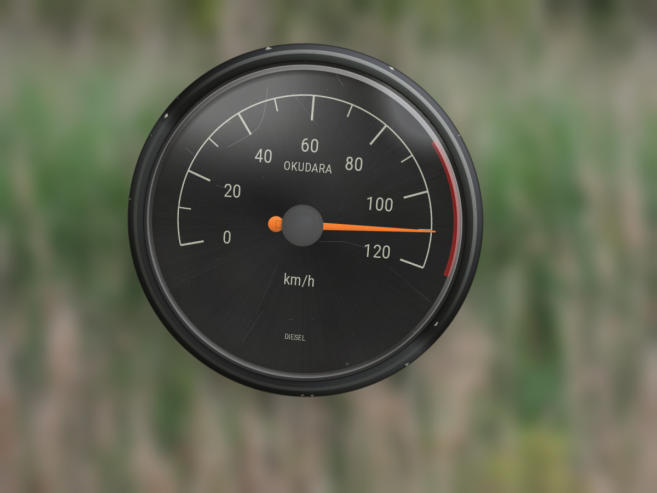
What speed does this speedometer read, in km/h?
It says 110 km/h
